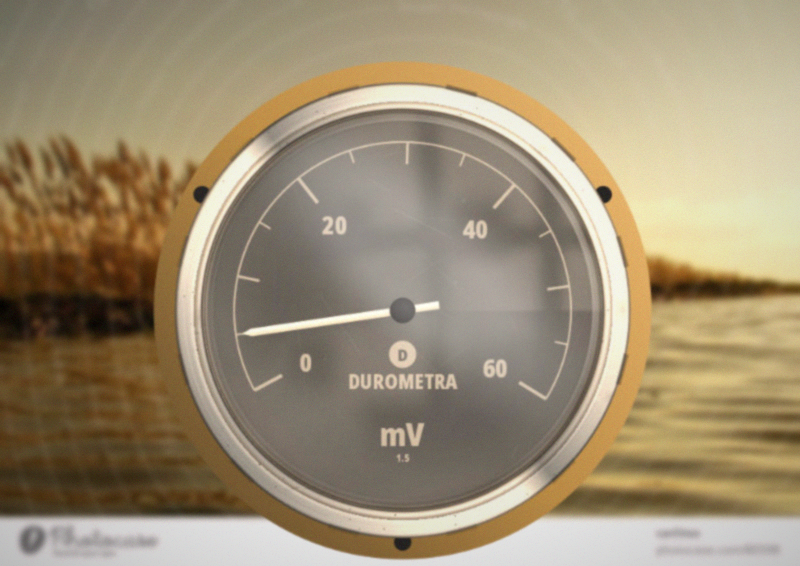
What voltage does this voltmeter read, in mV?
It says 5 mV
